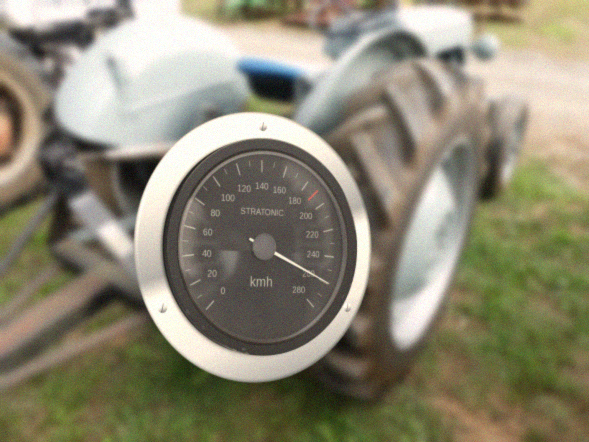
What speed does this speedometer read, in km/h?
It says 260 km/h
